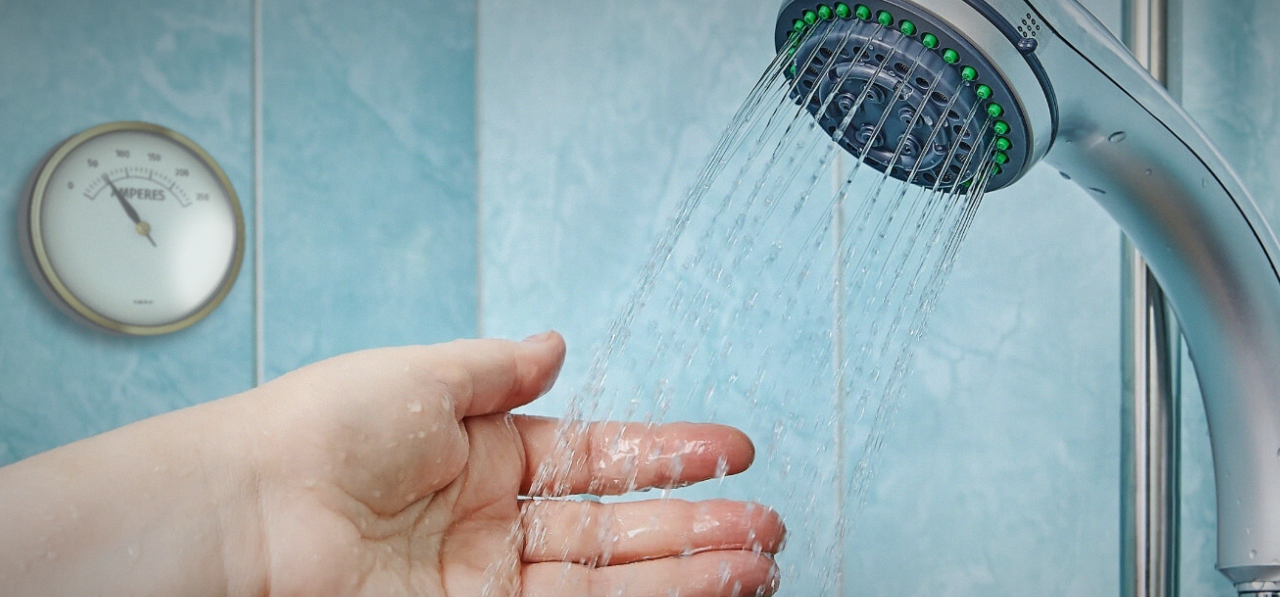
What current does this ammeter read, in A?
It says 50 A
